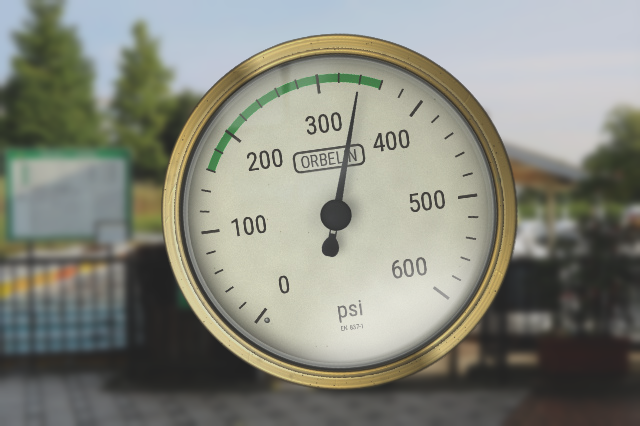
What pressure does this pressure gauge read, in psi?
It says 340 psi
